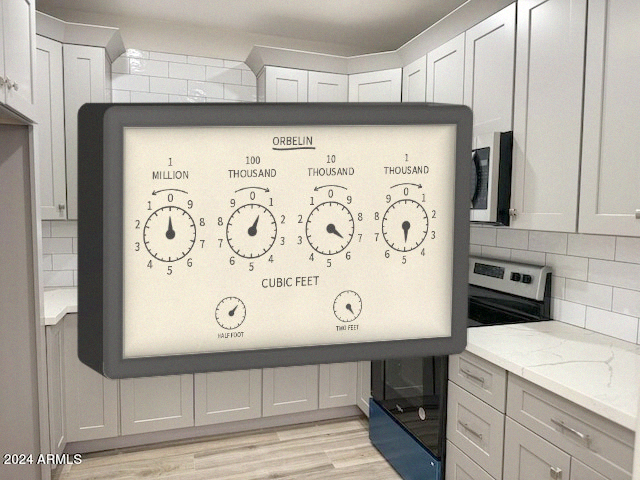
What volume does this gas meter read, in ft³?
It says 6500 ft³
